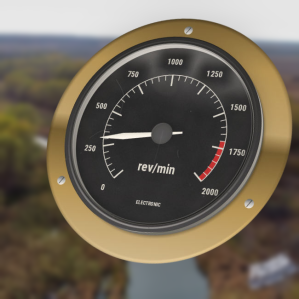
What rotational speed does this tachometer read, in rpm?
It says 300 rpm
